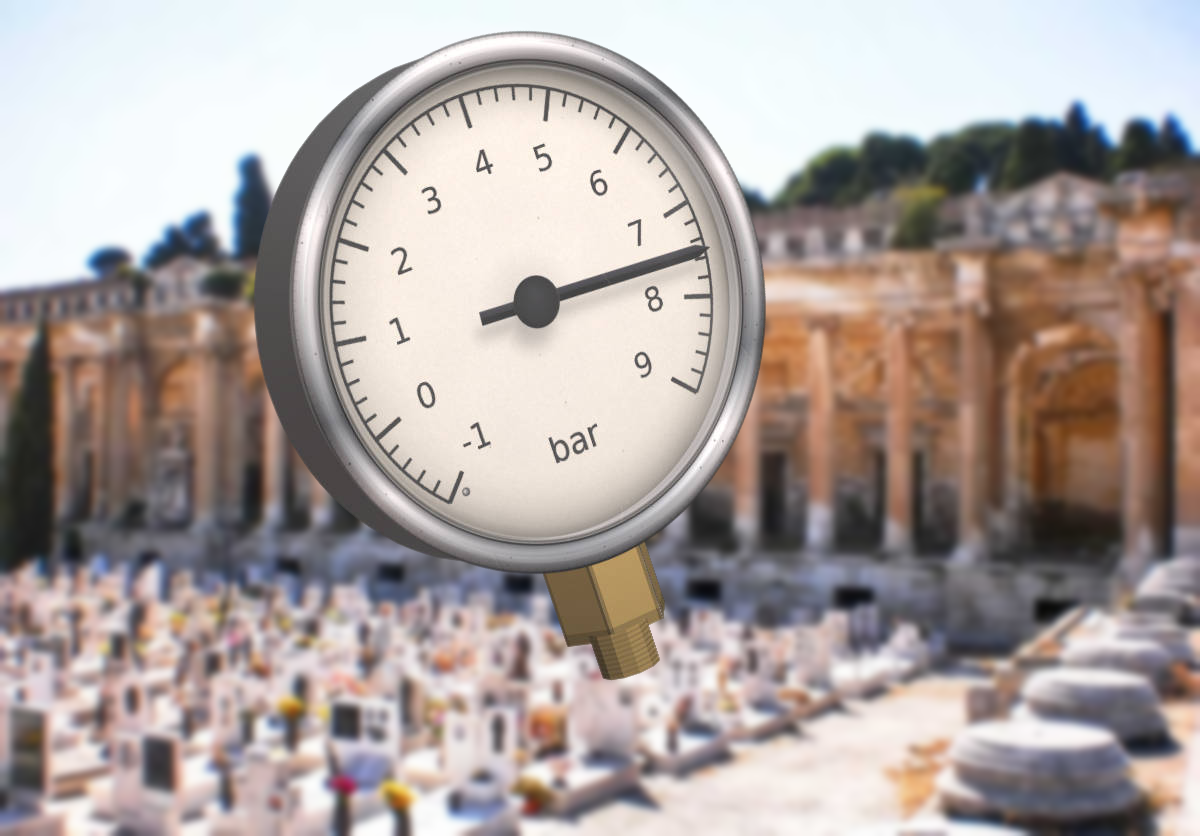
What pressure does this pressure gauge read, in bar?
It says 7.5 bar
